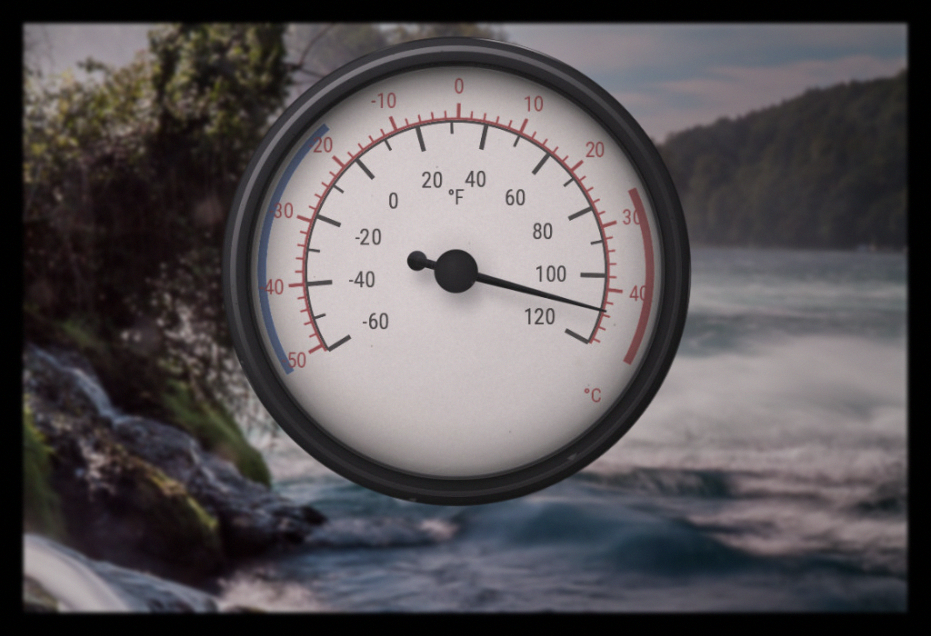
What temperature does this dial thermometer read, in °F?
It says 110 °F
